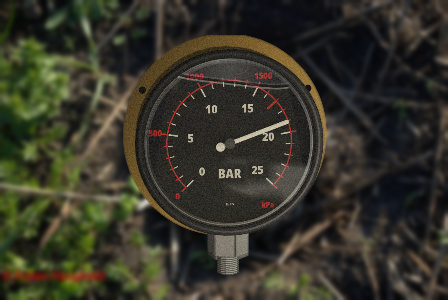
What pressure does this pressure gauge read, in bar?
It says 19 bar
